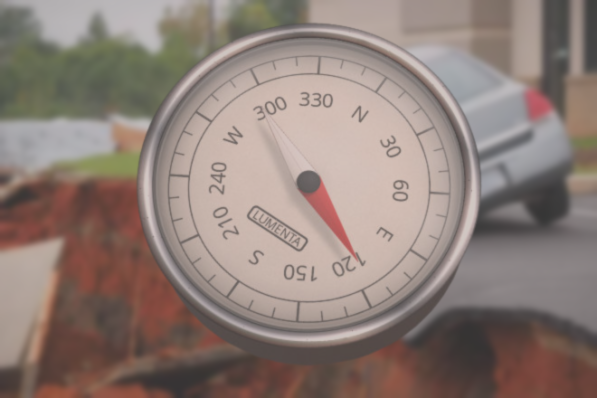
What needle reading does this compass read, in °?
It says 115 °
